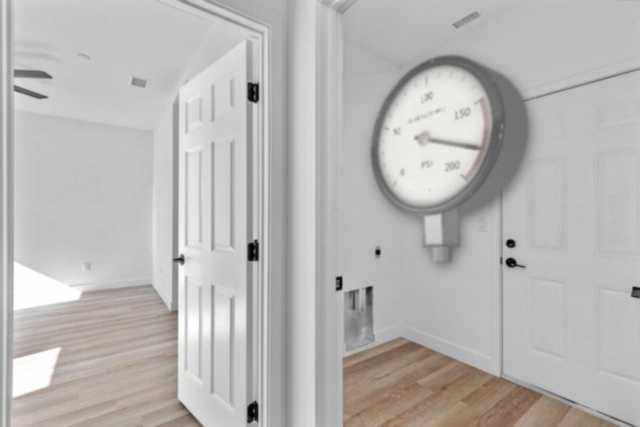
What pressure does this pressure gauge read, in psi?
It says 180 psi
